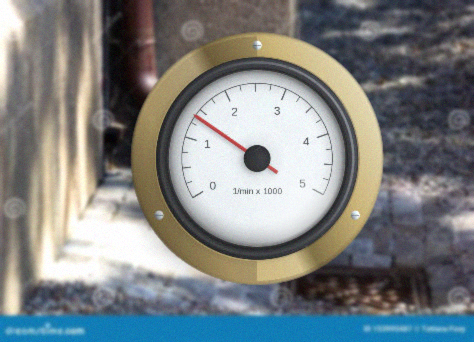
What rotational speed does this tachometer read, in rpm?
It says 1375 rpm
